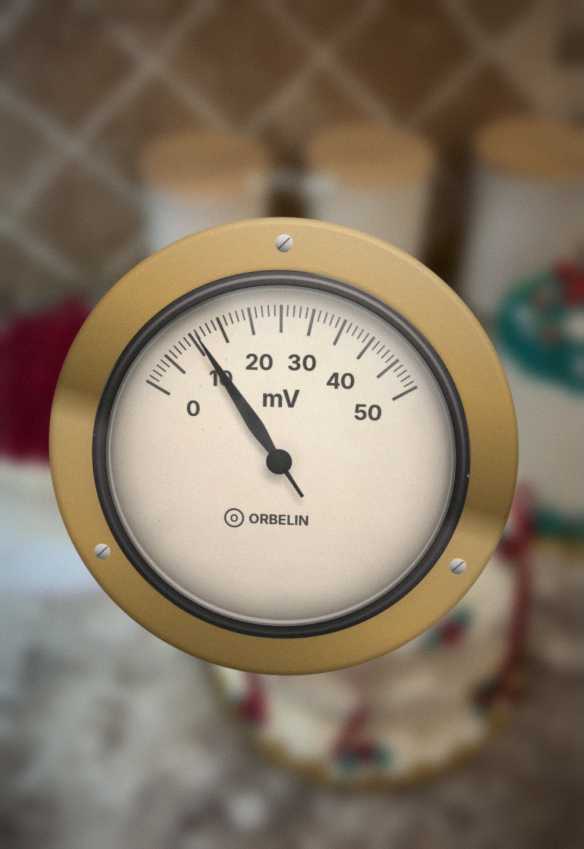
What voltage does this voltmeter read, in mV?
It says 11 mV
